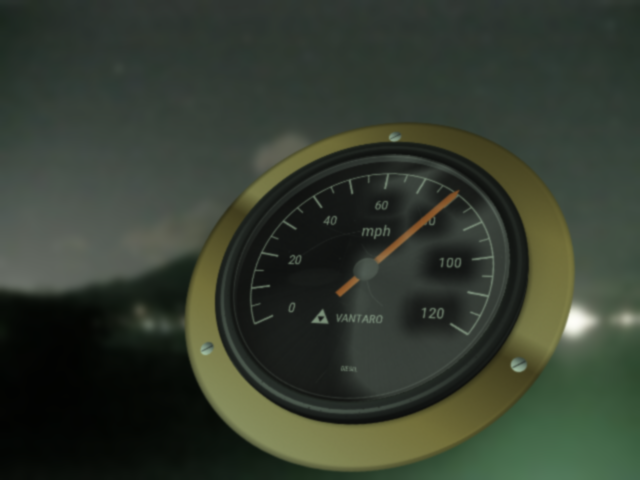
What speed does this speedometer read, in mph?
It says 80 mph
